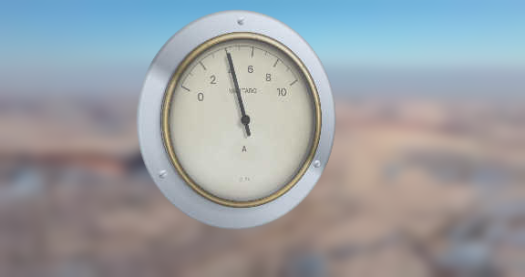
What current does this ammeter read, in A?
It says 4 A
